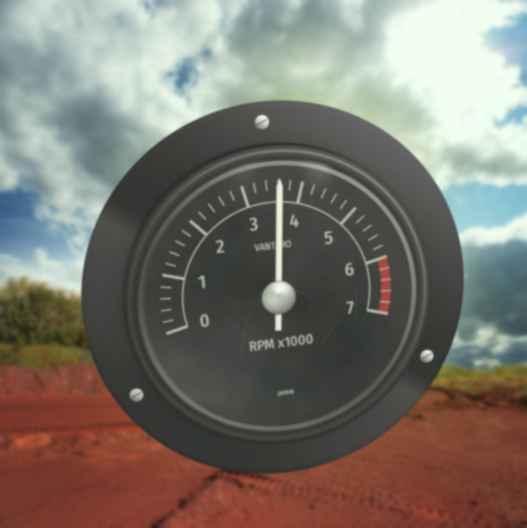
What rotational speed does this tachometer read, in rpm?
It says 3600 rpm
